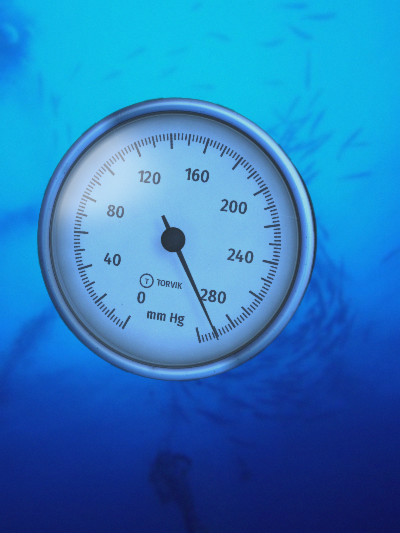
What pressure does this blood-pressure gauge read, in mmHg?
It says 290 mmHg
